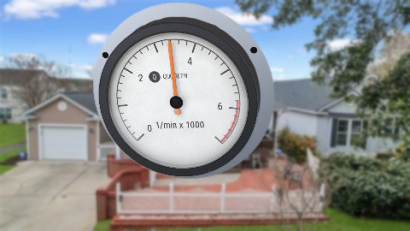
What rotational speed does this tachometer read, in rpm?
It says 3400 rpm
